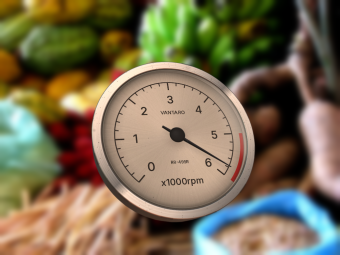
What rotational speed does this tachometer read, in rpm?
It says 5800 rpm
